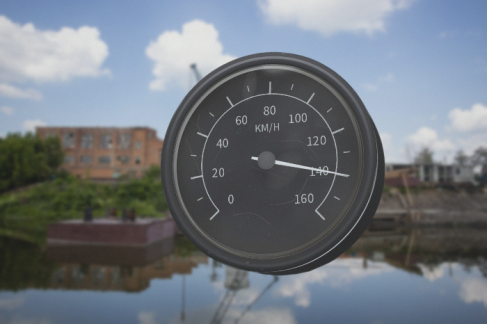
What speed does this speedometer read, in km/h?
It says 140 km/h
